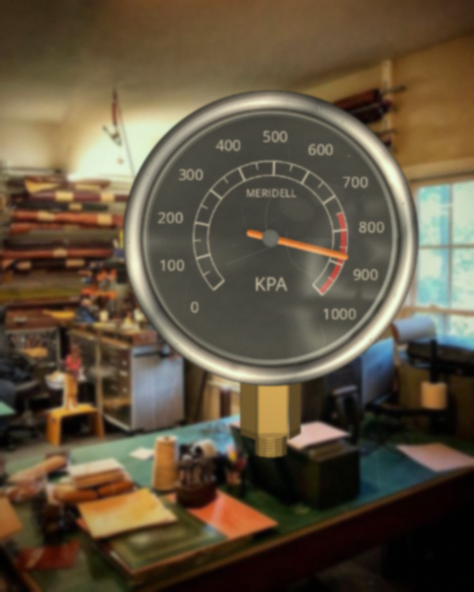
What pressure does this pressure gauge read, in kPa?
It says 875 kPa
